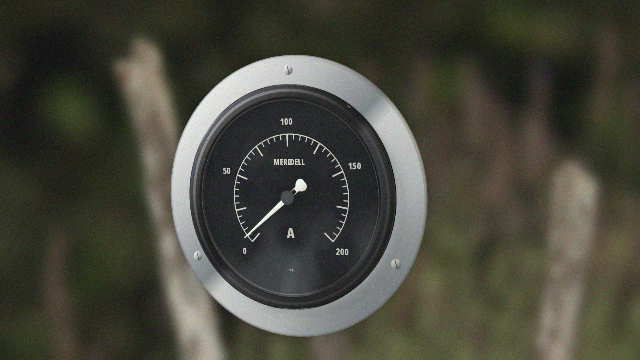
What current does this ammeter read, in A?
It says 5 A
